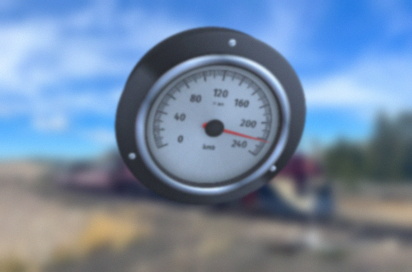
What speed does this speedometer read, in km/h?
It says 220 km/h
